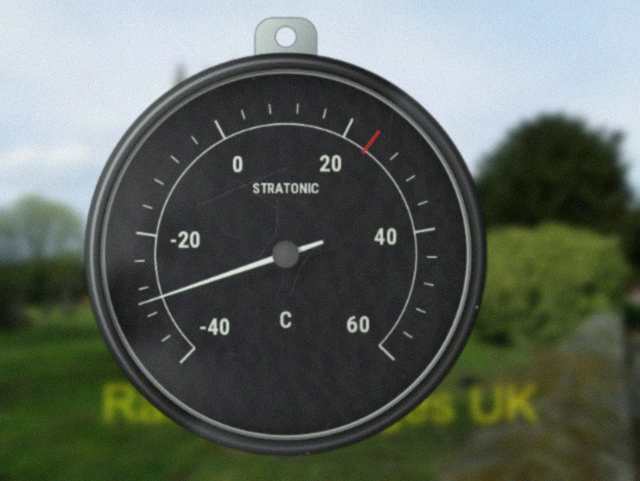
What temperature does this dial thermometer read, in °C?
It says -30 °C
